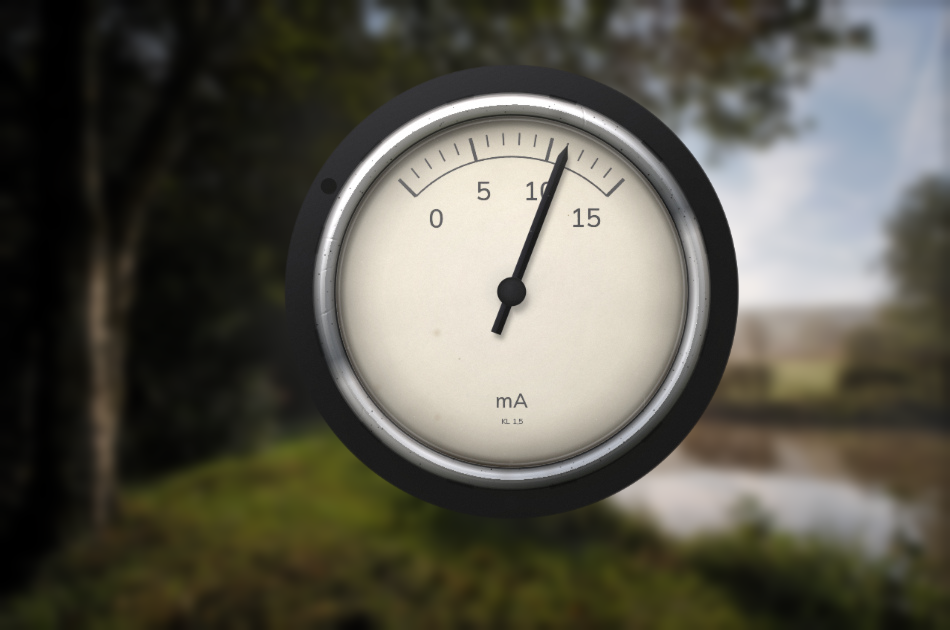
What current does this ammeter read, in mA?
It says 11 mA
